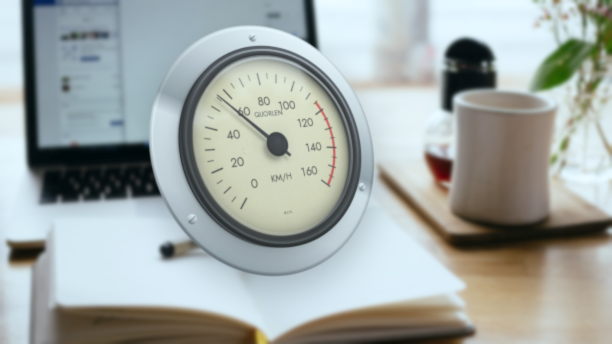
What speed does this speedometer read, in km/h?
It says 55 km/h
